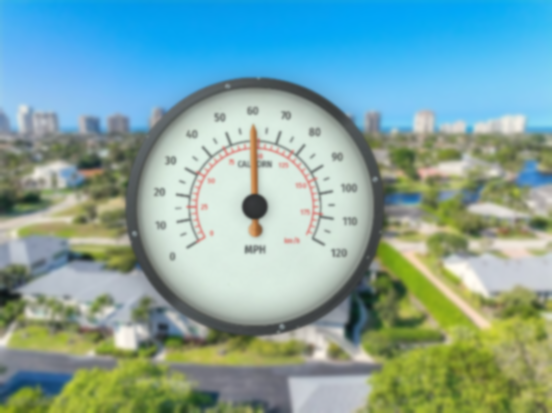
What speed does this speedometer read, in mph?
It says 60 mph
